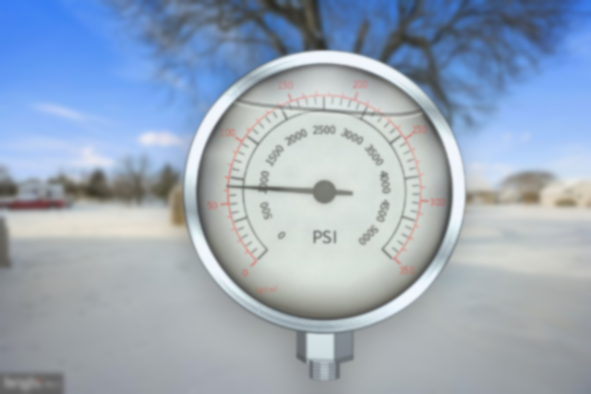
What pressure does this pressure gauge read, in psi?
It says 900 psi
